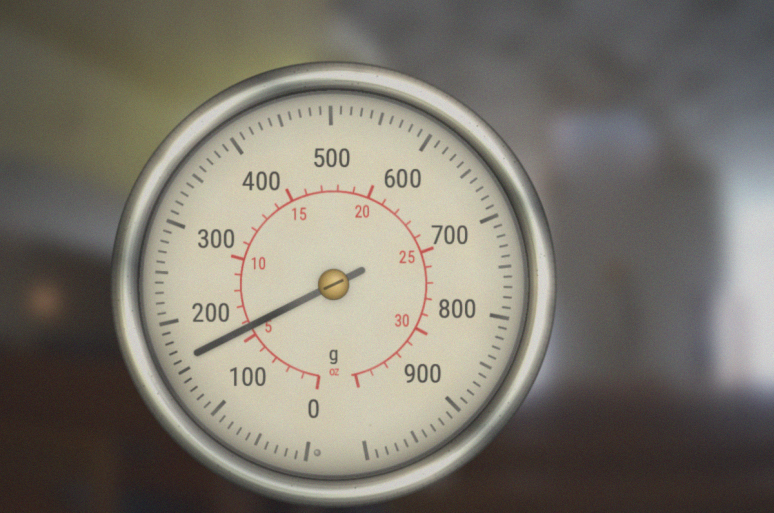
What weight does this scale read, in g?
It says 160 g
